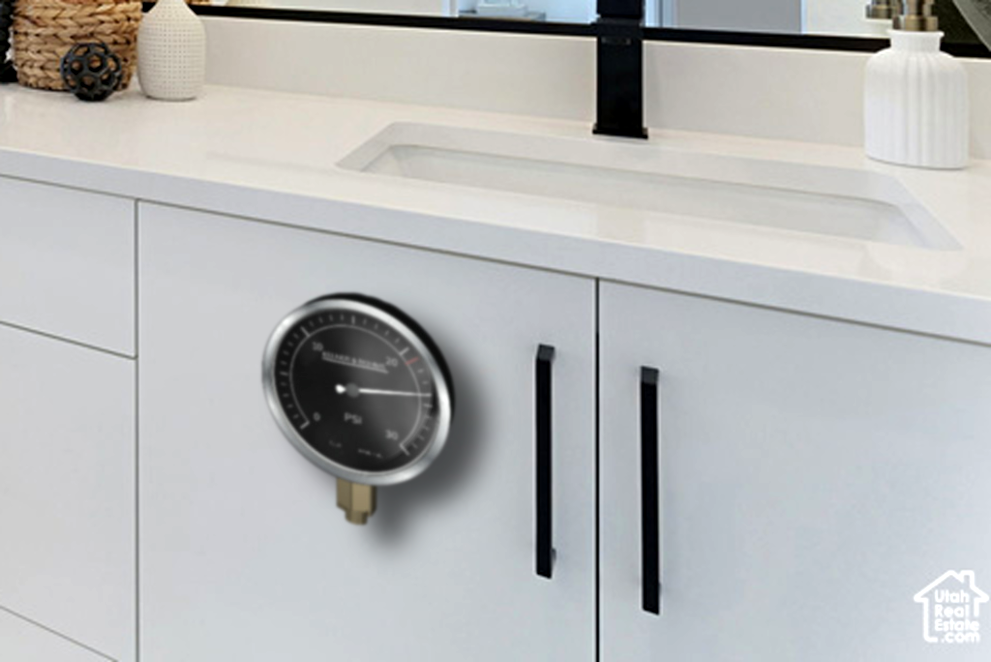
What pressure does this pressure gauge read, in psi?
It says 24 psi
